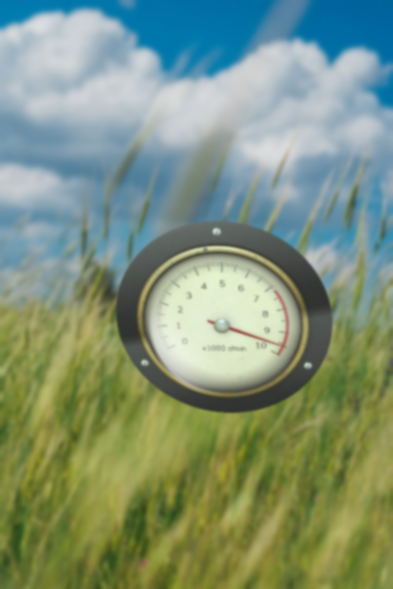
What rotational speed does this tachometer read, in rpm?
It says 9500 rpm
